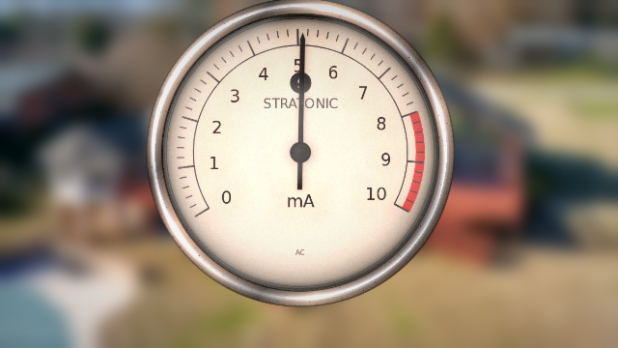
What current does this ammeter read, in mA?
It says 5.1 mA
